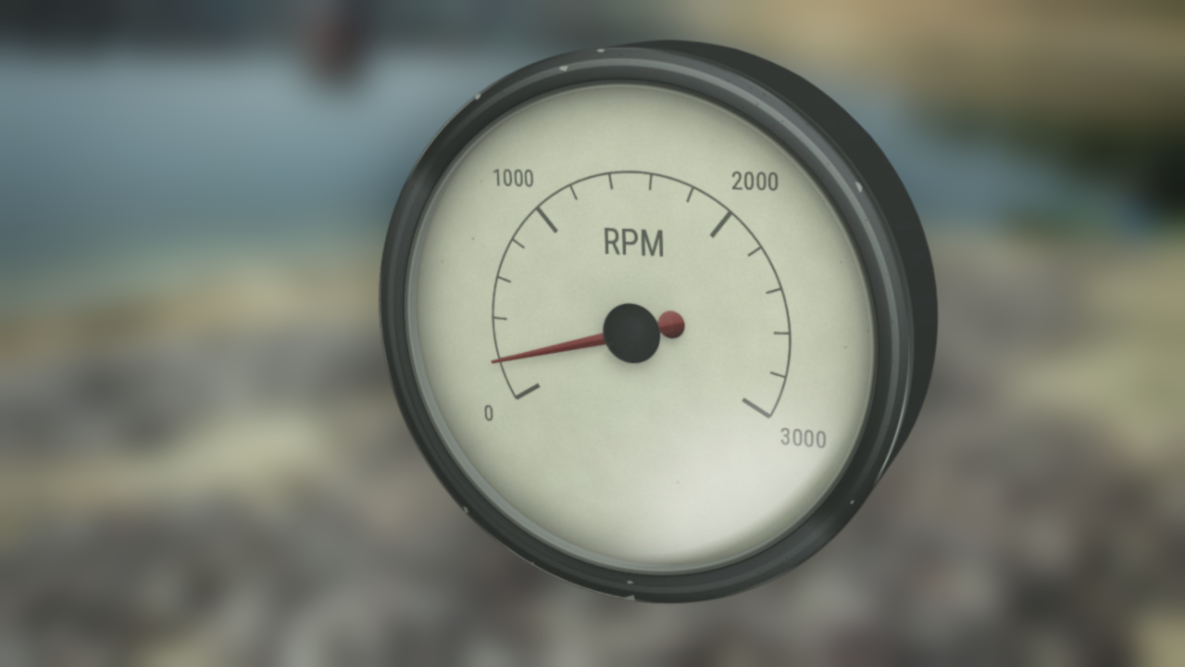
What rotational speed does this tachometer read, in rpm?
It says 200 rpm
